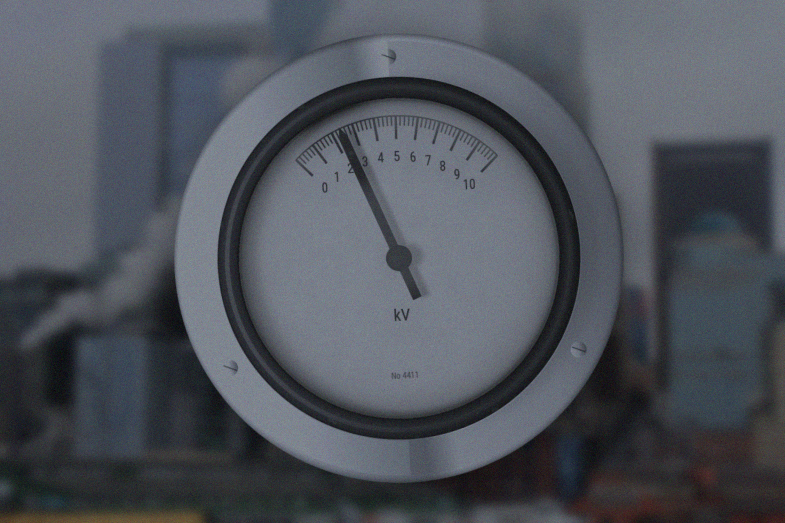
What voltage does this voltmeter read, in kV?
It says 2.4 kV
